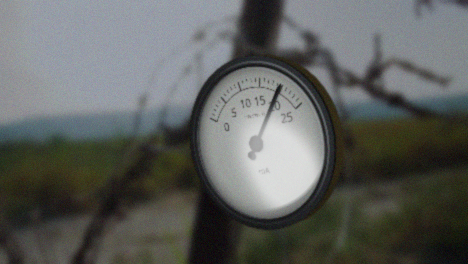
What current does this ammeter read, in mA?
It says 20 mA
